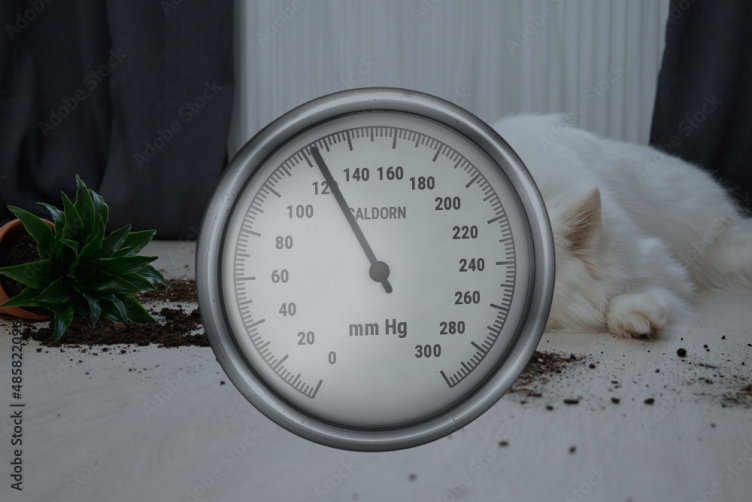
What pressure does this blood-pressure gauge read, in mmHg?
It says 124 mmHg
